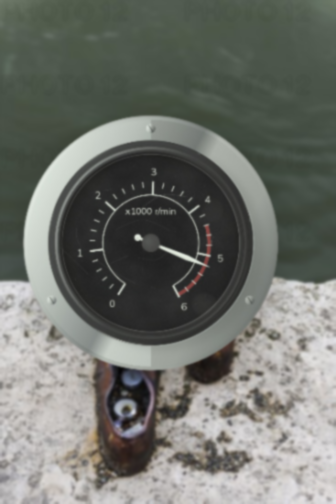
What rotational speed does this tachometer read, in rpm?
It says 5200 rpm
